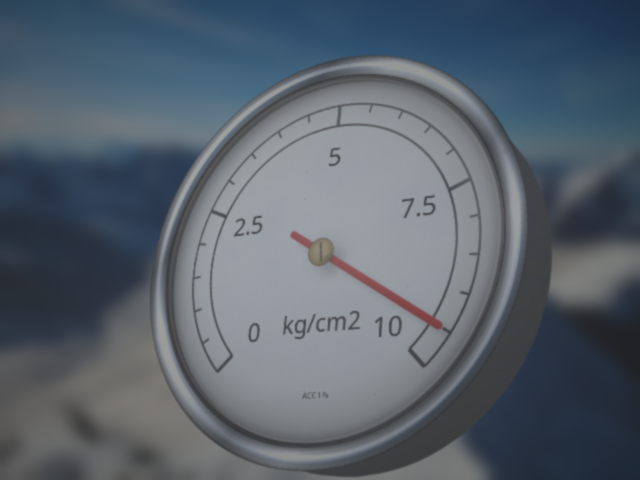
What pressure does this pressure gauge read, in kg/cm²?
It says 9.5 kg/cm²
